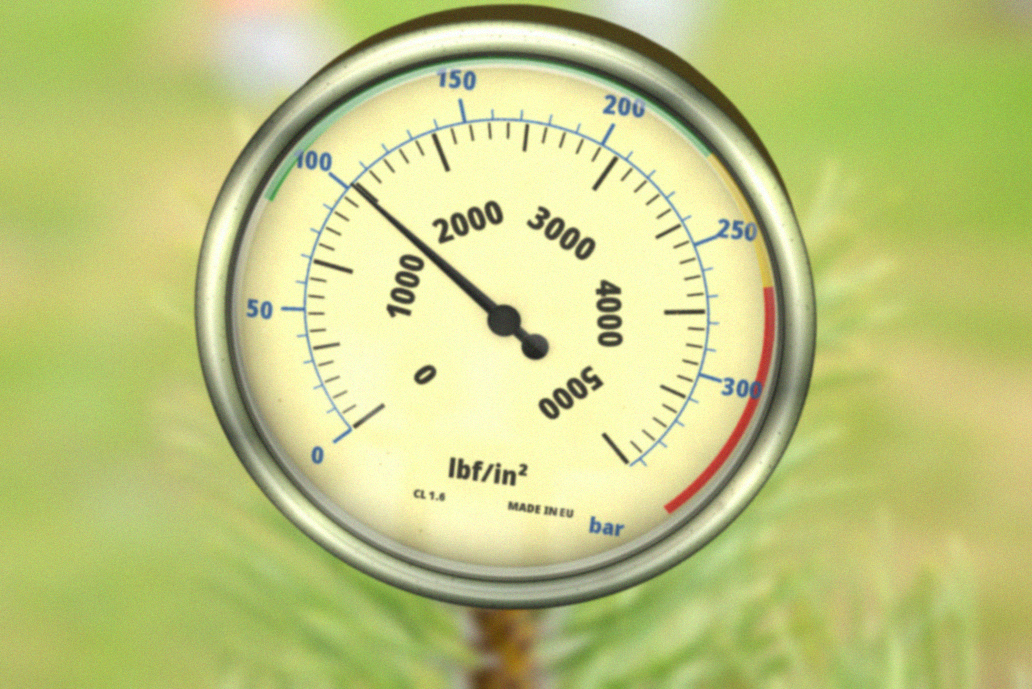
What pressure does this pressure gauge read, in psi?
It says 1500 psi
